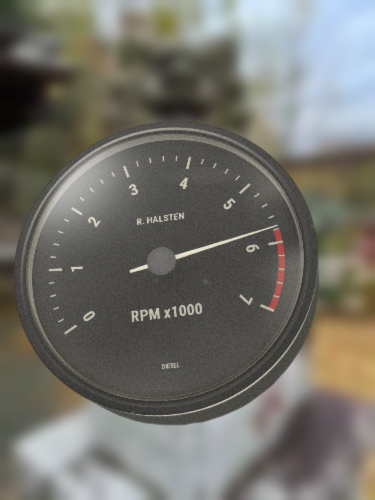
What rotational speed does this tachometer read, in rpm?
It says 5800 rpm
